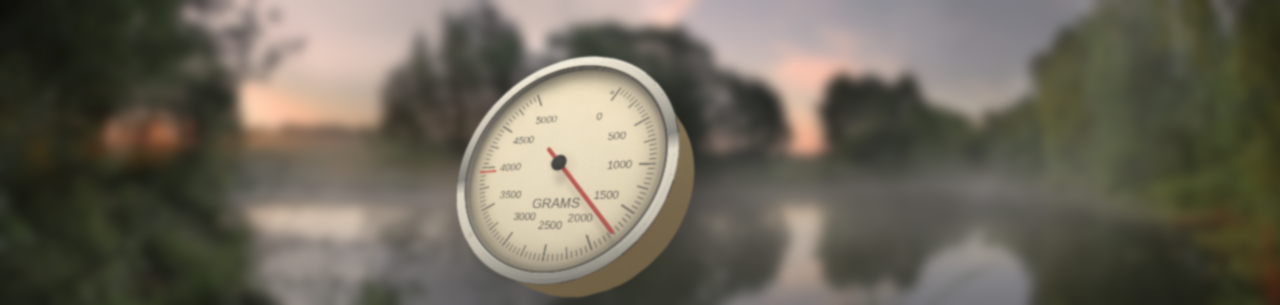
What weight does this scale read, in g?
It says 1750 g
